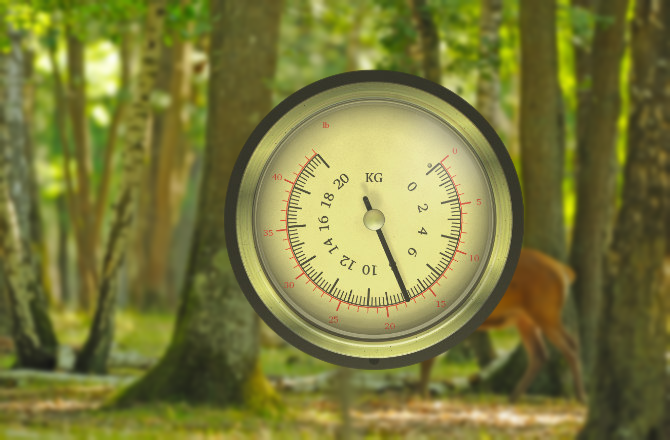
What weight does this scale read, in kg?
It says 8 kg
